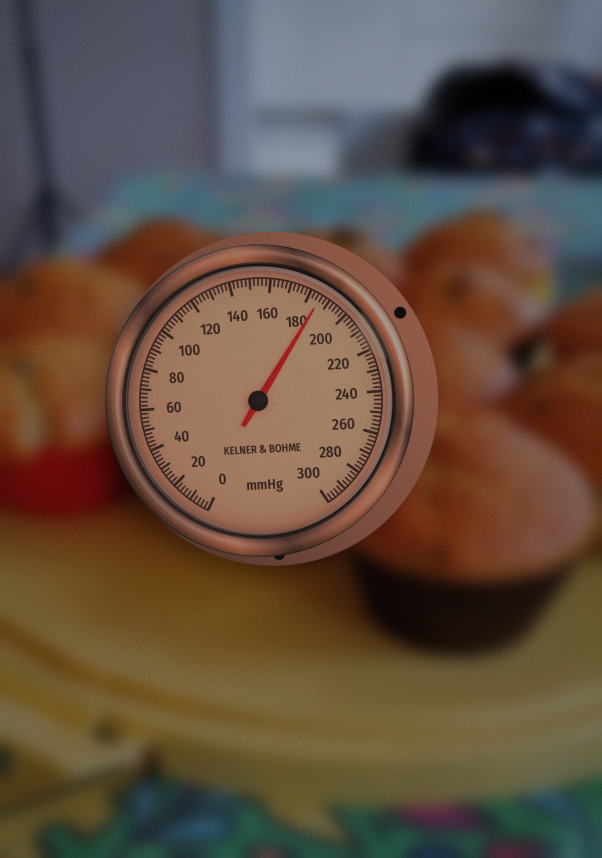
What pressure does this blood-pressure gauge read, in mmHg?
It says 186 mmHg
